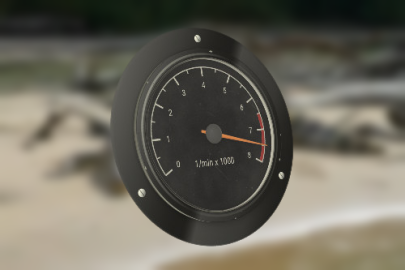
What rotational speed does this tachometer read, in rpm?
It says 7500 rpm
